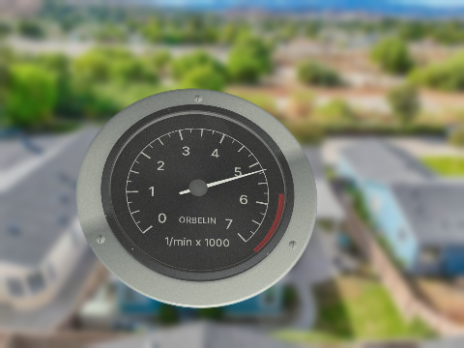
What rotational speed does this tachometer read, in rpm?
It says 5250 rpm
